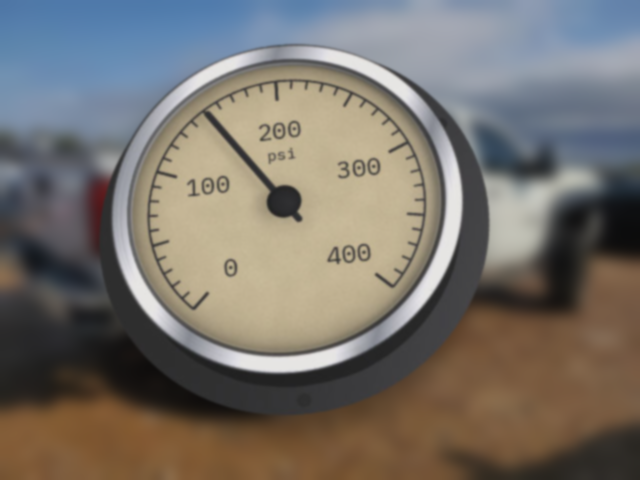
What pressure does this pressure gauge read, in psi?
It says 150 psi
